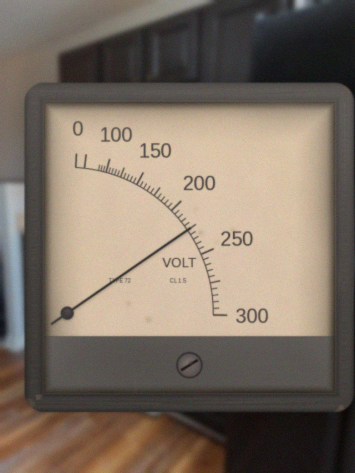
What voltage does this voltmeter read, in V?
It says 225 V
